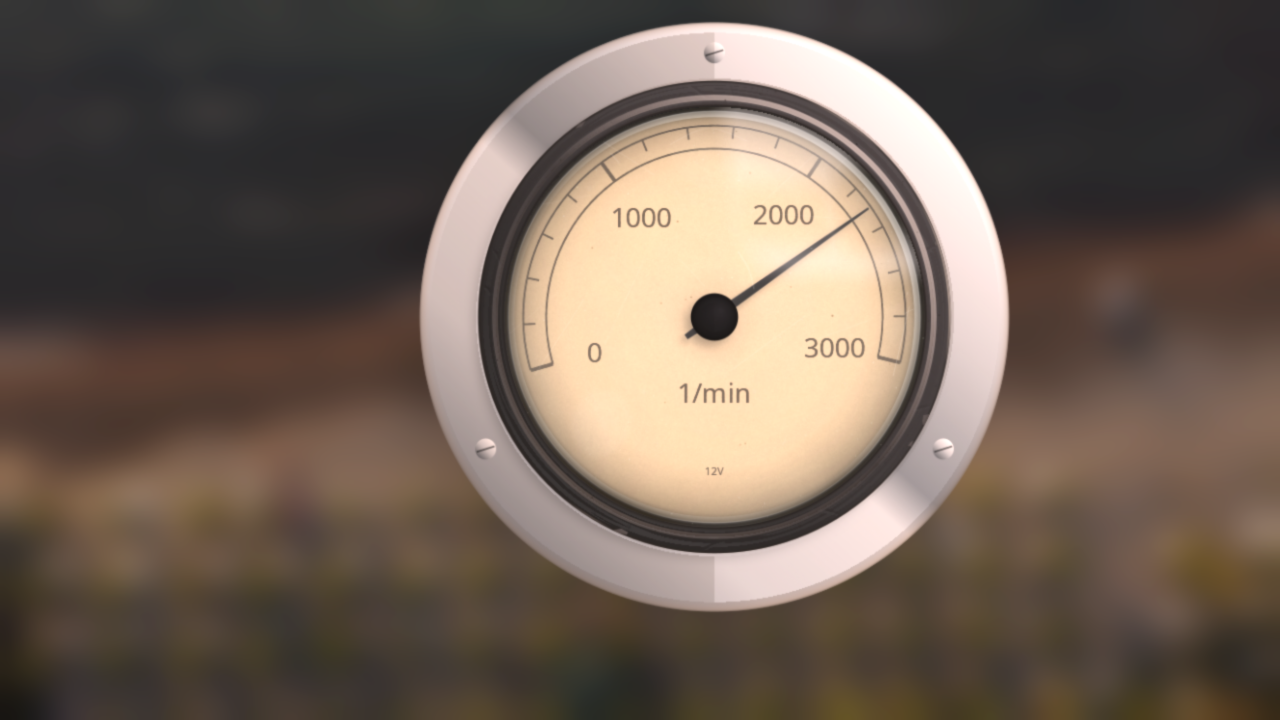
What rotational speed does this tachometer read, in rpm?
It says 2300 rpm
